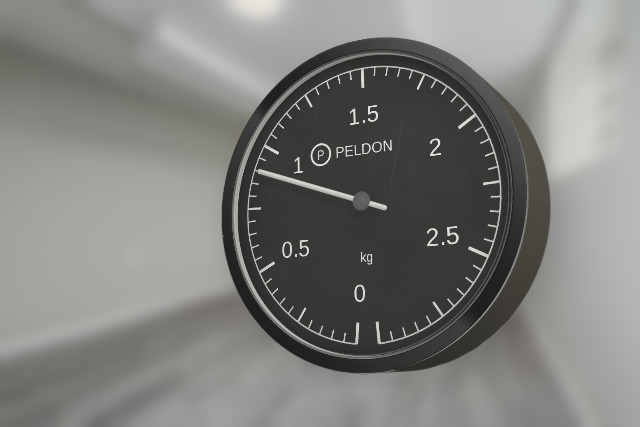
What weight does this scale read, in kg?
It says 0.9 kg
